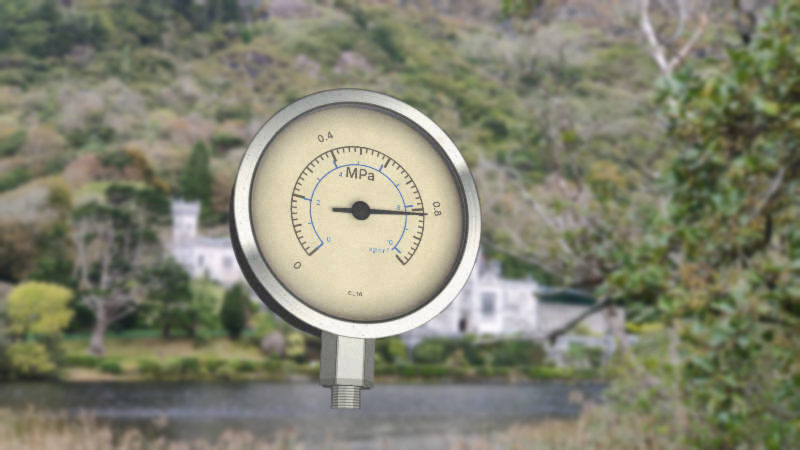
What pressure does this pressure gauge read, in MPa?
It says 0.82 MPa
